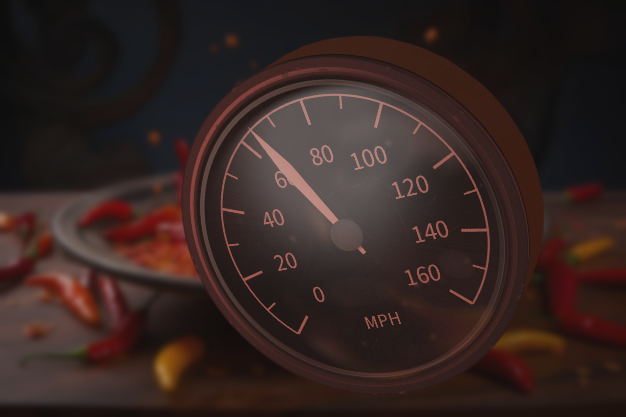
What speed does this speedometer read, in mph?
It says 65 mph
